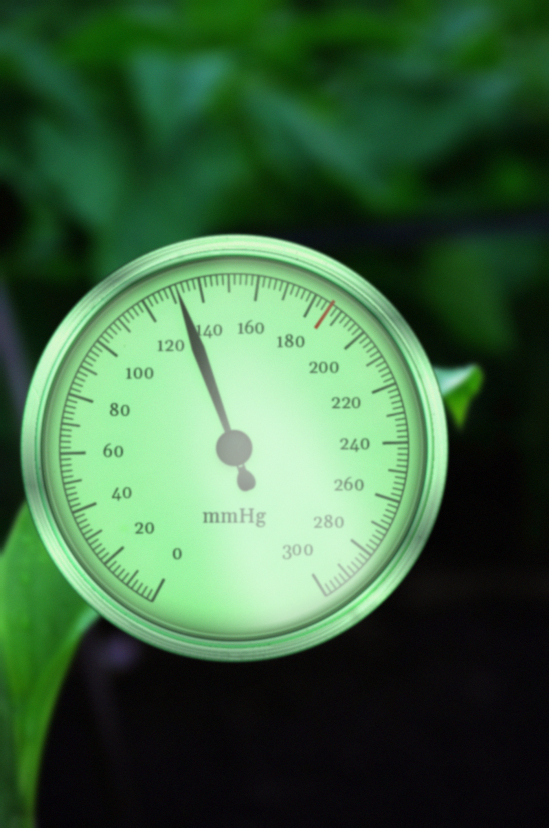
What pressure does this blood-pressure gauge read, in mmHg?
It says 132 mmHg
